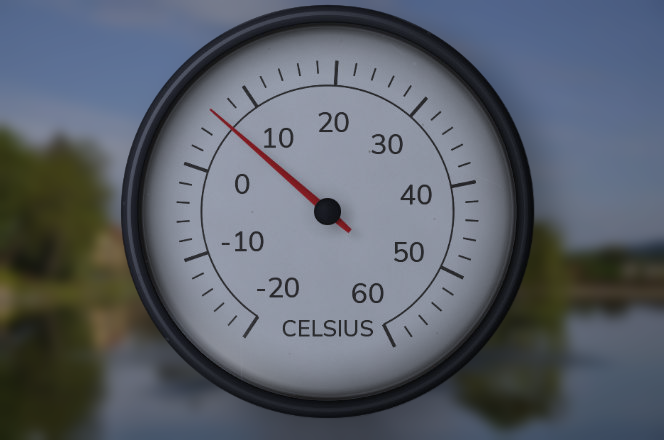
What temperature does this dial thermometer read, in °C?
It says 6 °C
